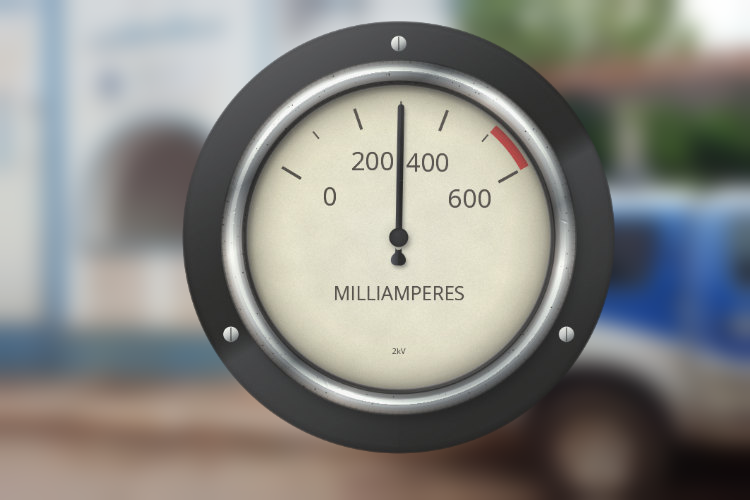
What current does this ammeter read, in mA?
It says 300 mA
